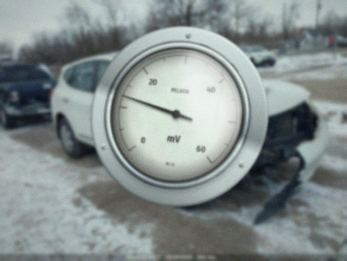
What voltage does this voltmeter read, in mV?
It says 12.5 mV
